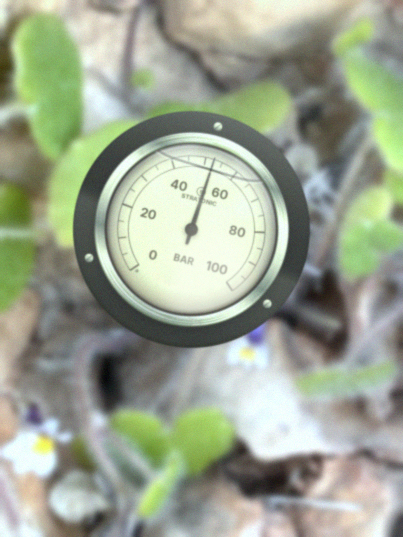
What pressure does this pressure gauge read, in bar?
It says 52.5 bar
